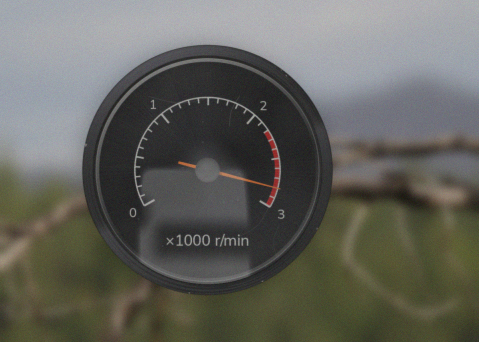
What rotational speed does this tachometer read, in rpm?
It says 2800 rpm
